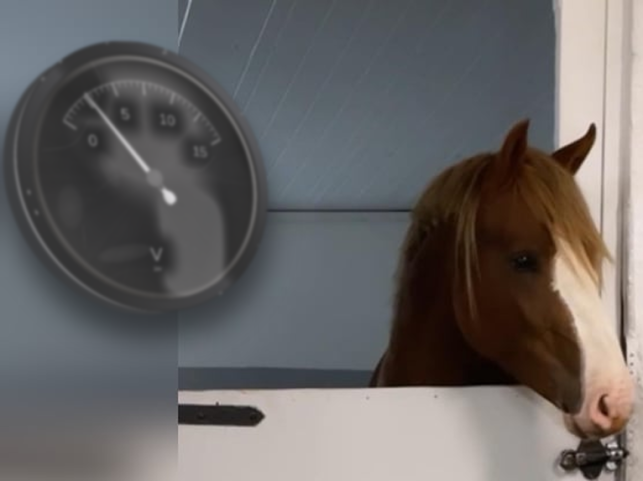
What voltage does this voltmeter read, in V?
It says 2.5 V
